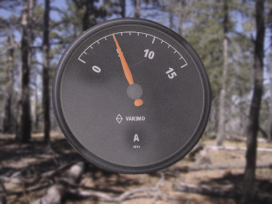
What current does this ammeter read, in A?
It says 5 A
